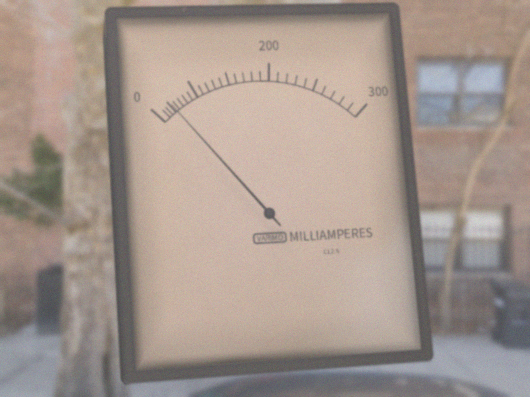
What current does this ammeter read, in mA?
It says 50 mA
